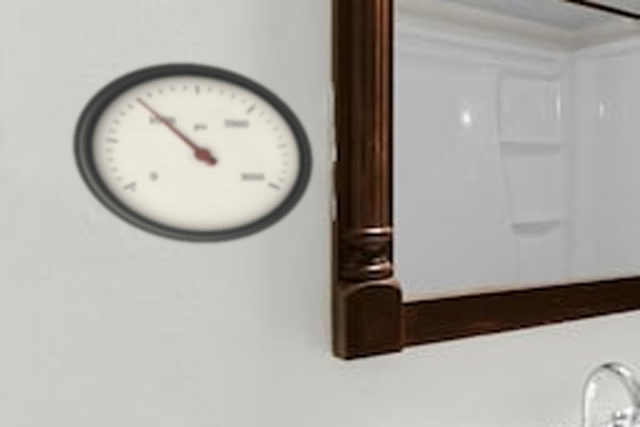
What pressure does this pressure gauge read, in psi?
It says 1000 psi
